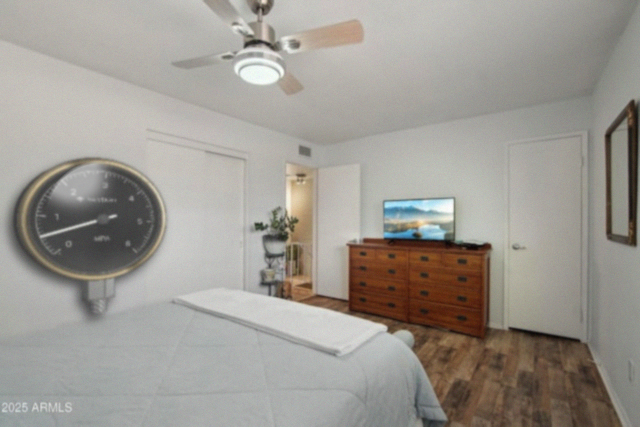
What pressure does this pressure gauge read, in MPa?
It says 0.5 MPa
